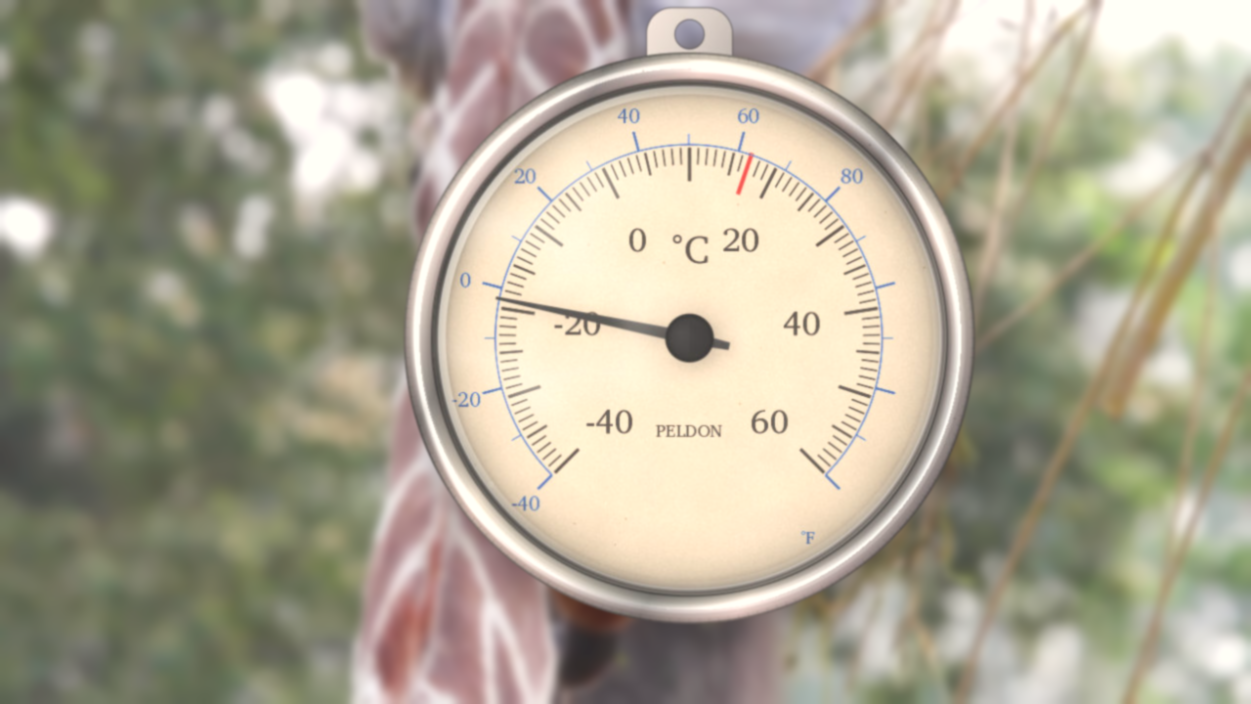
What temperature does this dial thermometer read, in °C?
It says -19 °C
